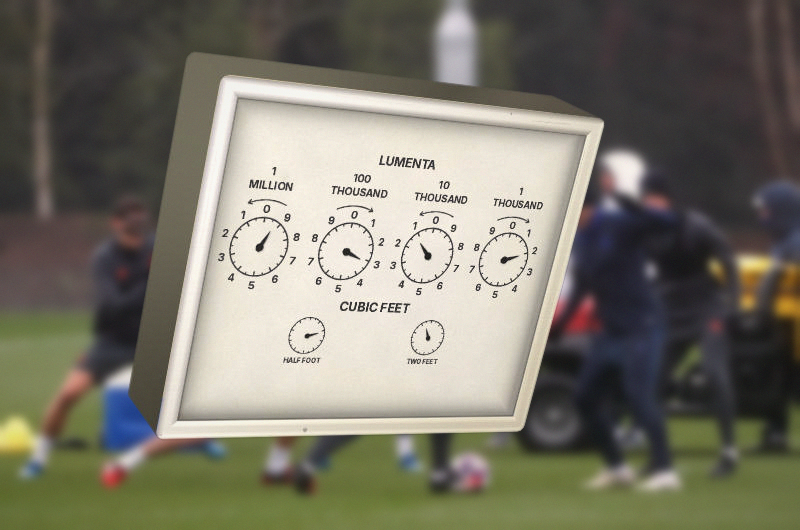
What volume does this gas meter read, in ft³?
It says 931200 ft³
